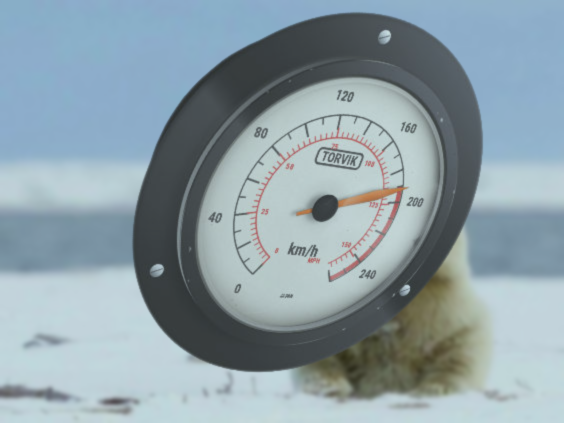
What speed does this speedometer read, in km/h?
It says 190 km/h
